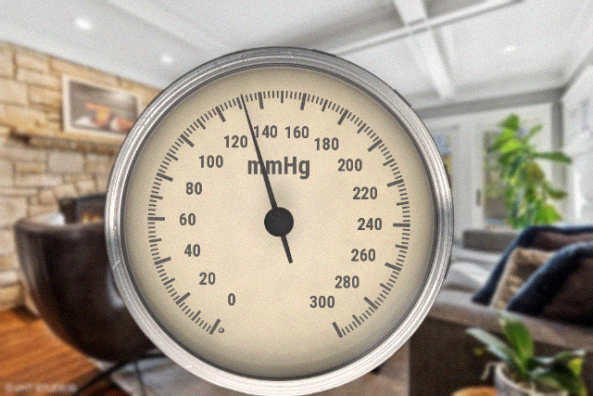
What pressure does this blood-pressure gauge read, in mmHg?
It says 132 mmHg
